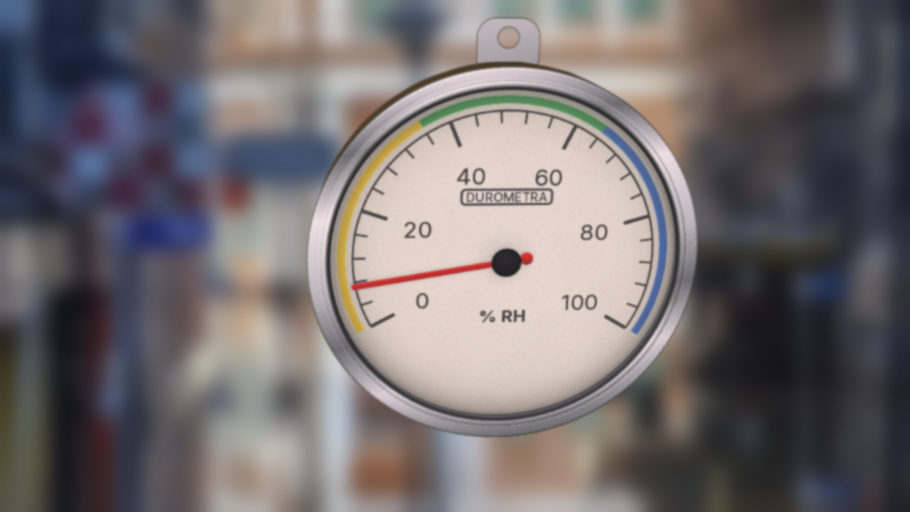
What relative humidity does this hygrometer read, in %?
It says 8 %
